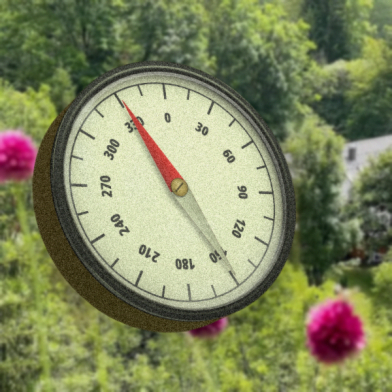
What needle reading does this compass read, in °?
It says 330 °
